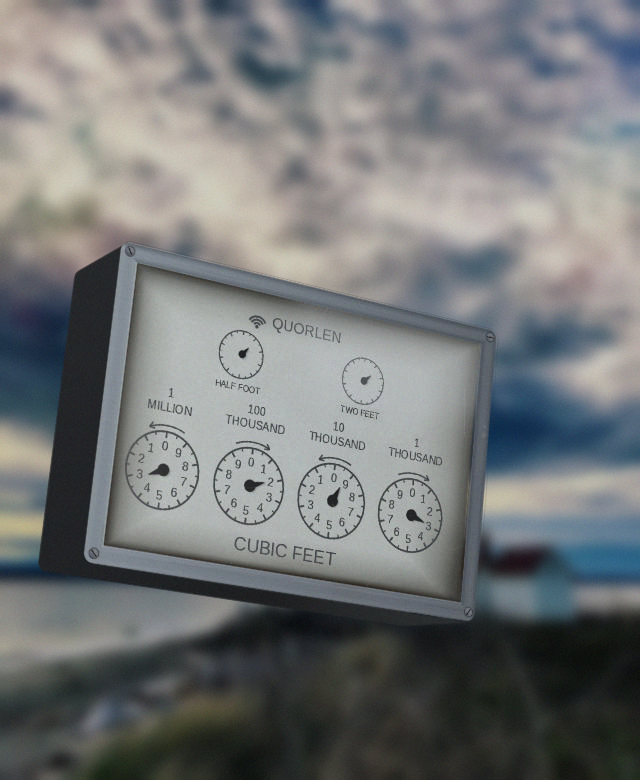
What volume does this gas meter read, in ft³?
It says 319300 ft³
